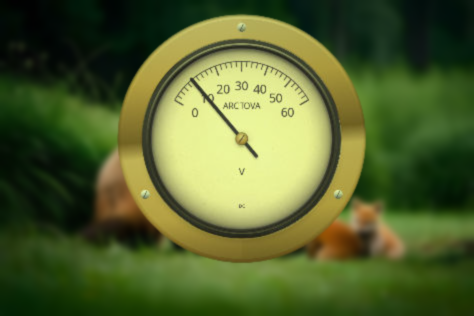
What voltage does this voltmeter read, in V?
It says 10 V
